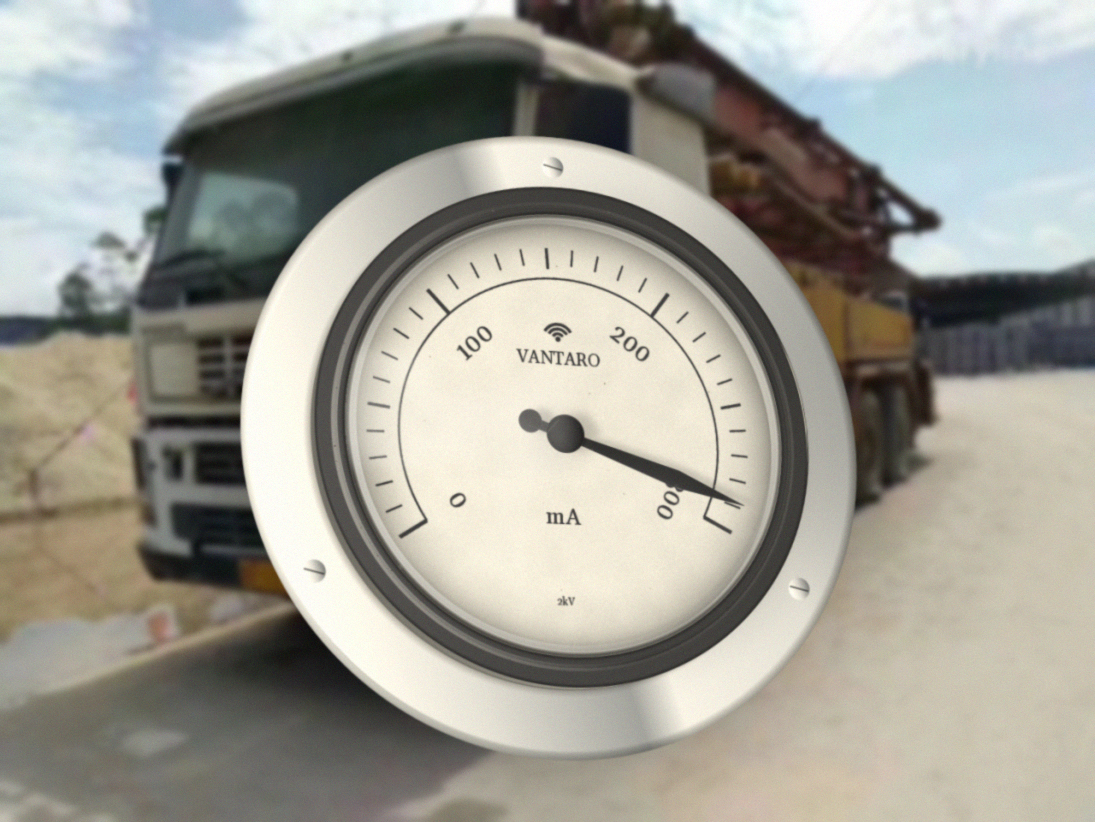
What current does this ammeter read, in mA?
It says 290 mA
